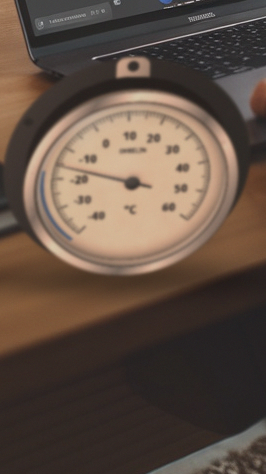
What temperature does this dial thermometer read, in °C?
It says -15 °C
